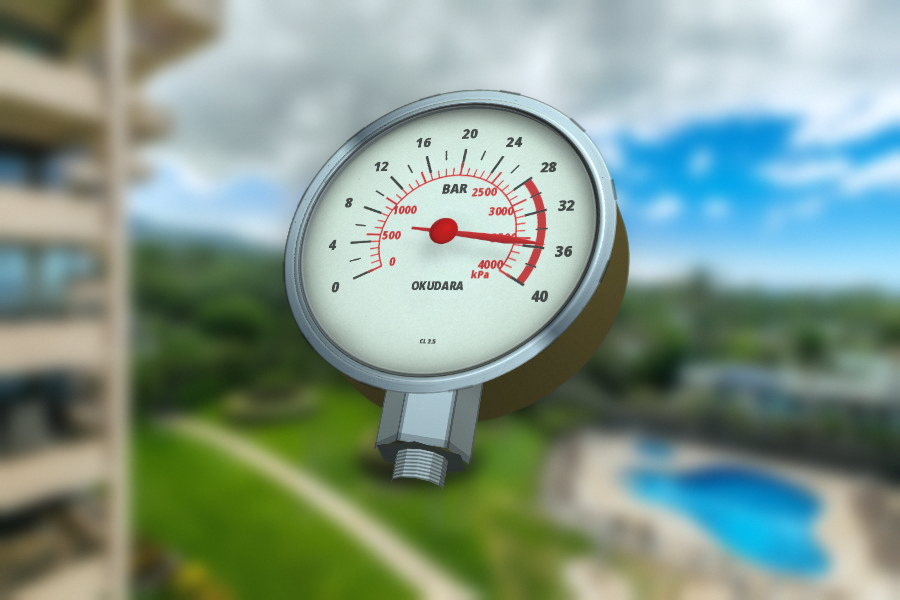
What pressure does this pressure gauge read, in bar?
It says 36 bar
